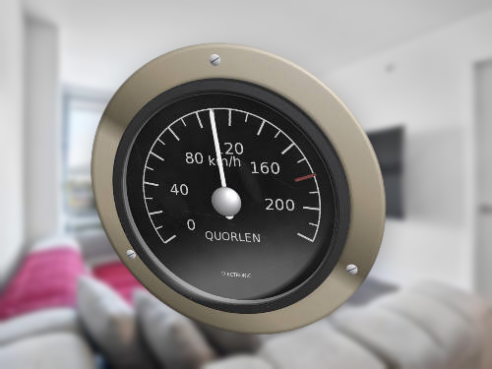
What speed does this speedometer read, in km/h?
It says 110 km/h
